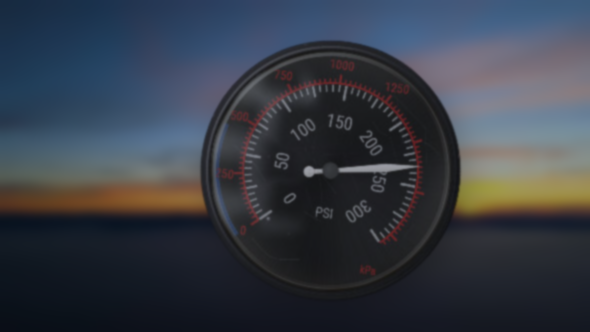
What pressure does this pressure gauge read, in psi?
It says 235 psi
